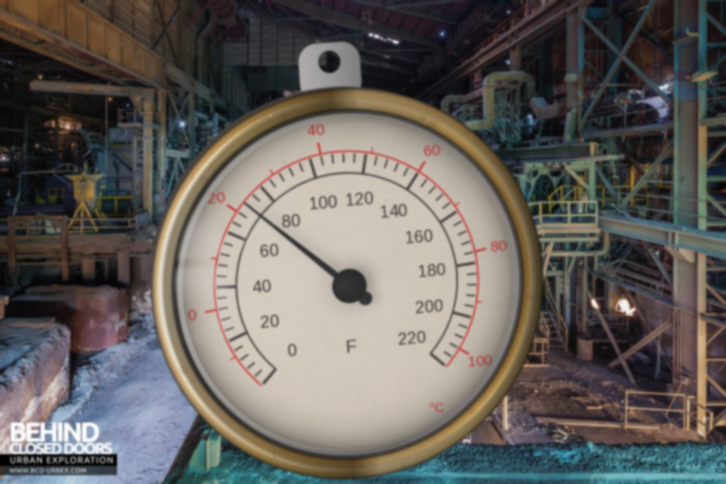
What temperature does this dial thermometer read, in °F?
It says 72 °F
